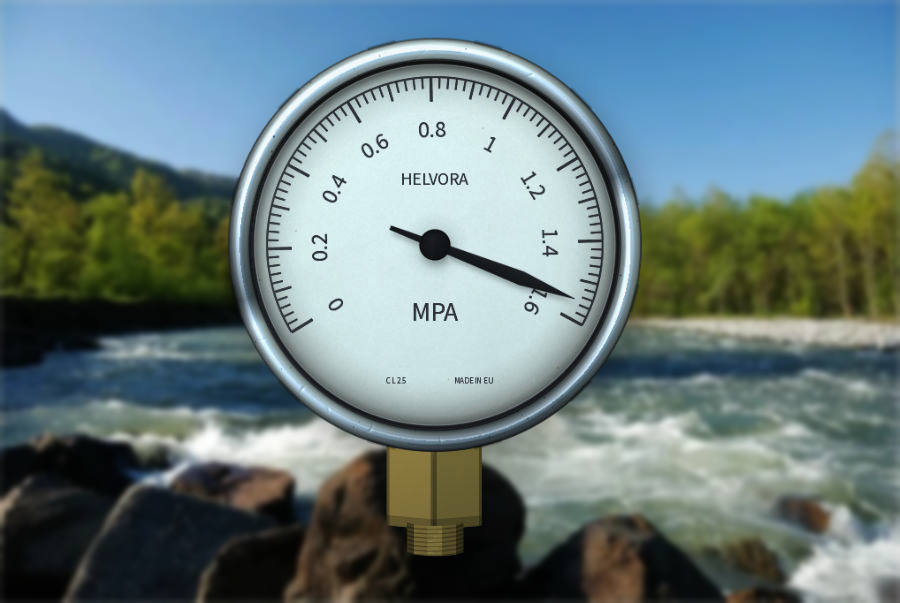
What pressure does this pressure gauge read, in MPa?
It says 1.55 MPa
